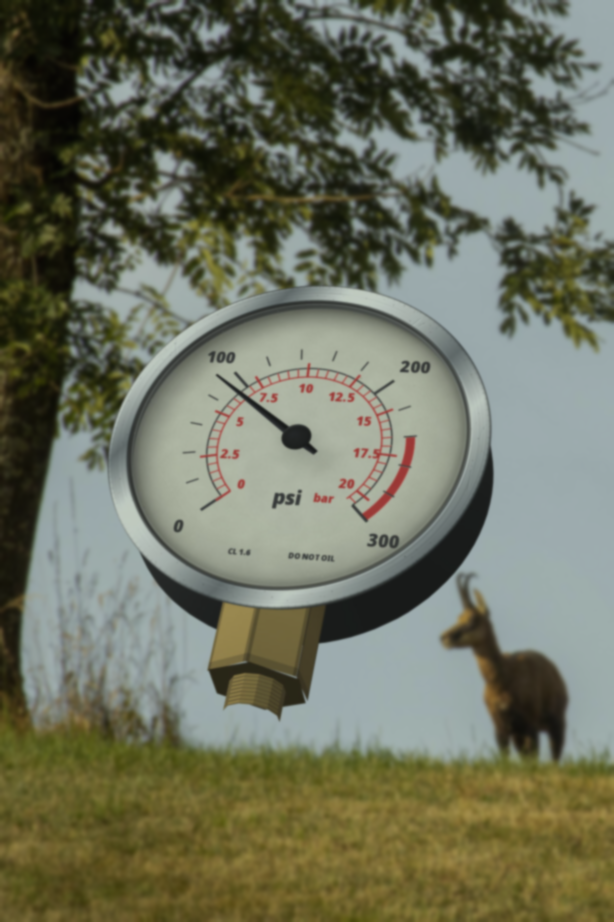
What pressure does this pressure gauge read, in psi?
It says 90 psi
